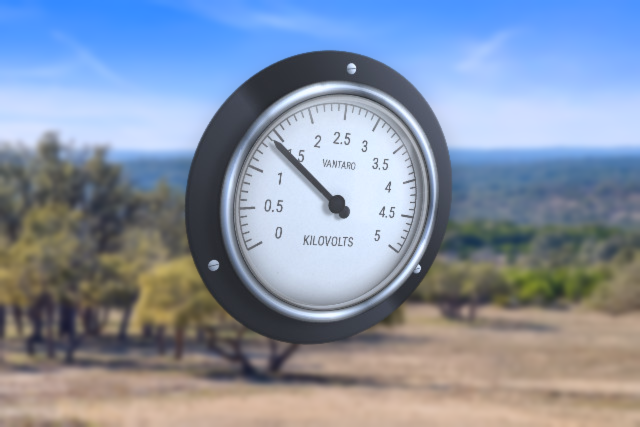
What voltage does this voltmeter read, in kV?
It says 1.4 kV
